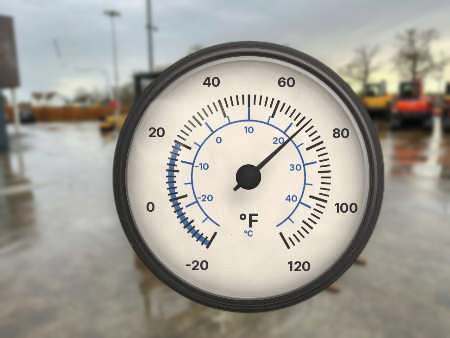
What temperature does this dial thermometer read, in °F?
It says 72 °F
